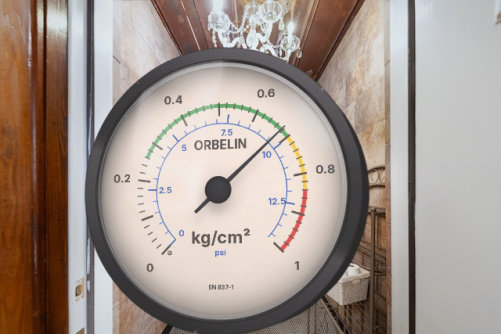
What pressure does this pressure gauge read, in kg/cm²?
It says 0.68 kg/cm²
